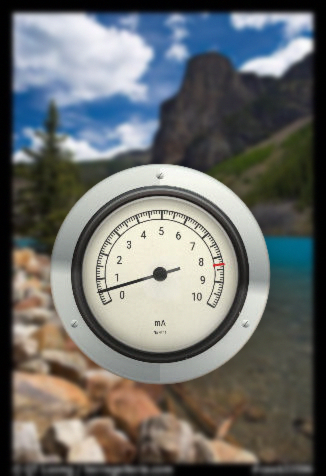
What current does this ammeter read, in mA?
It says 0.5 mA
